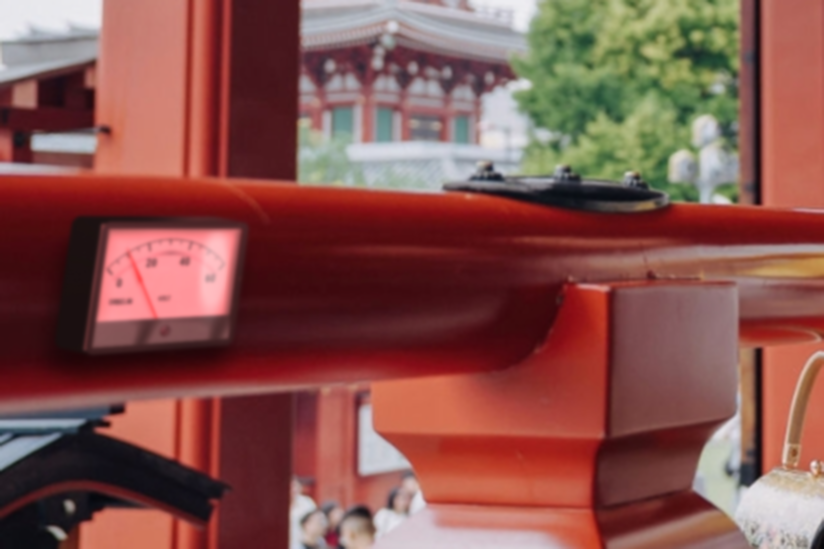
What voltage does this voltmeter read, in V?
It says 10 V
